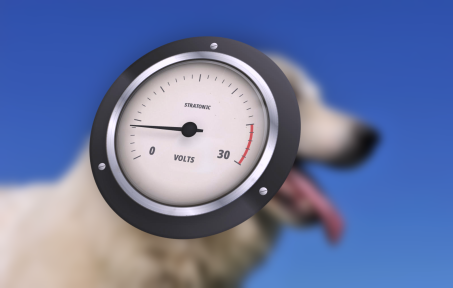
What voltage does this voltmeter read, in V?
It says 4 V
